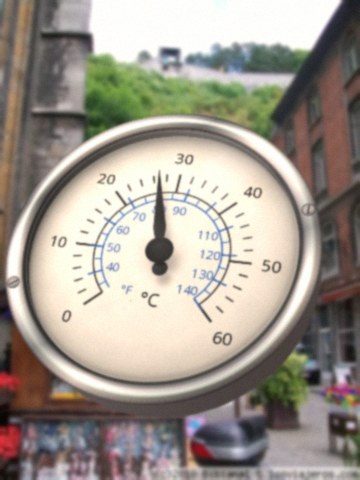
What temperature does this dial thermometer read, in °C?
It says 27 °C
